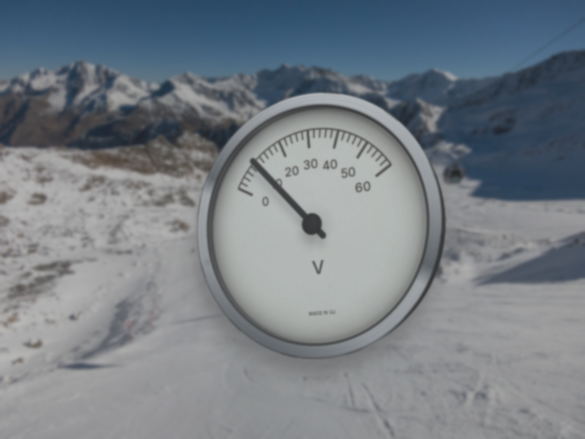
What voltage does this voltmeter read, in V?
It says 10 V
